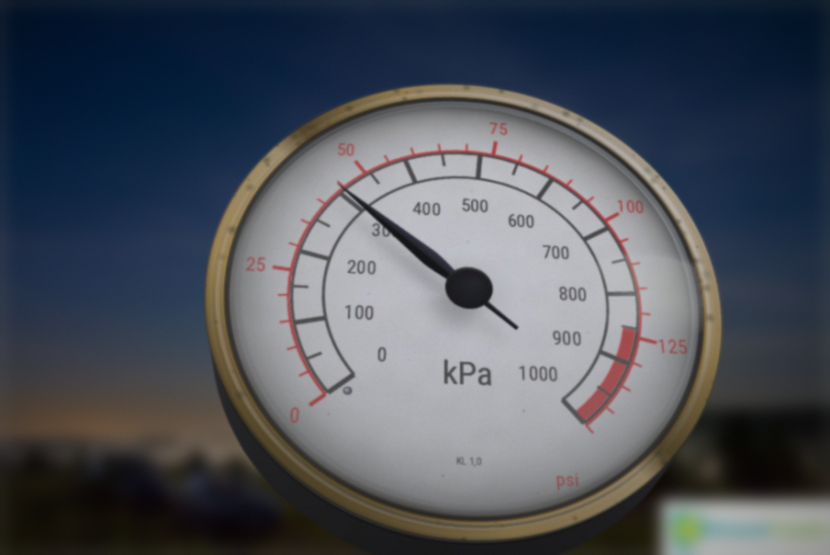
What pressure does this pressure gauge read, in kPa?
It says 300 kPa
